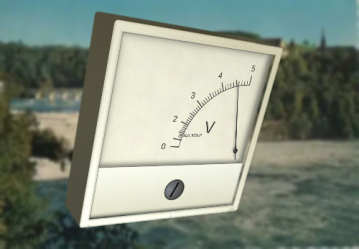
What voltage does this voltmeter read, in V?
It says 4.5 V
